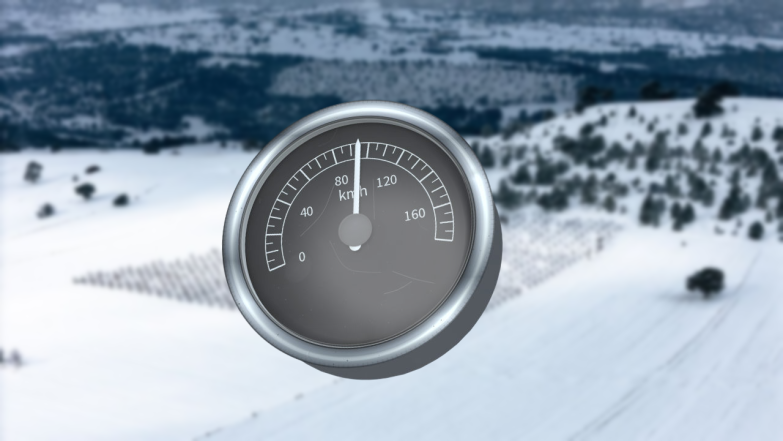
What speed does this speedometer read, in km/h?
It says 95 km/h
